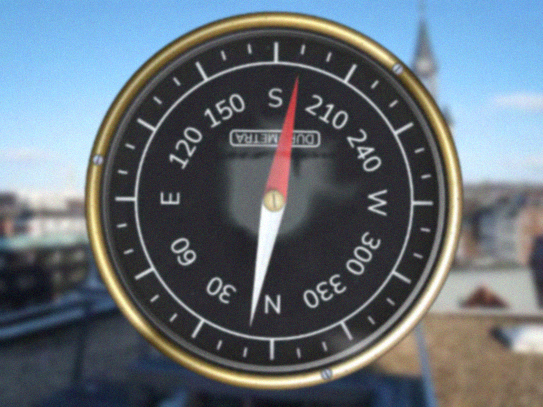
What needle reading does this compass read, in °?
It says 190 °
